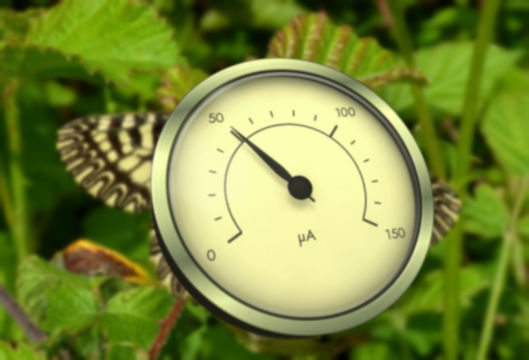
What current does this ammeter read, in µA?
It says 50 µA
